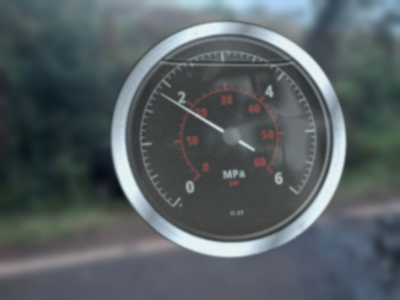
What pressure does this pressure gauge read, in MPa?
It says 1.8 MPa
